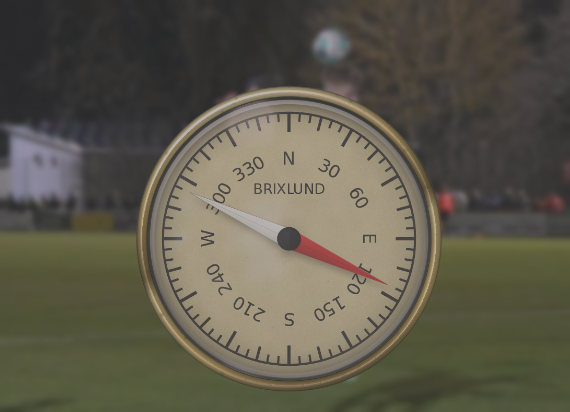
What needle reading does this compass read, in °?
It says 115 °
